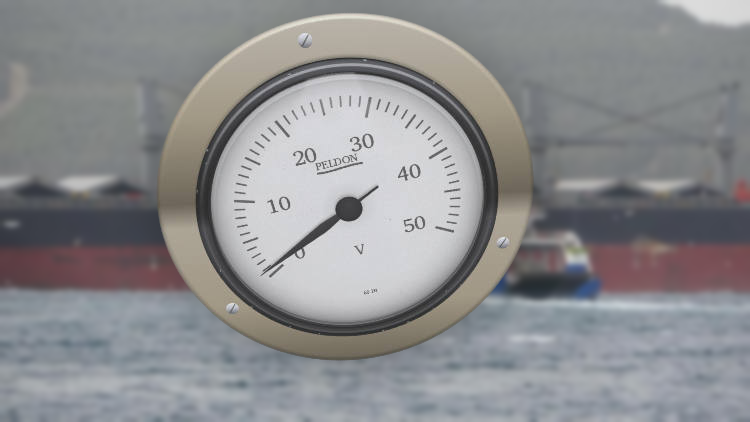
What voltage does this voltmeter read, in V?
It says 1 V
